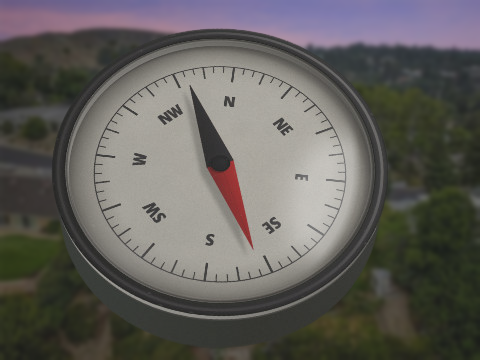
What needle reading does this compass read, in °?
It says 155 °
